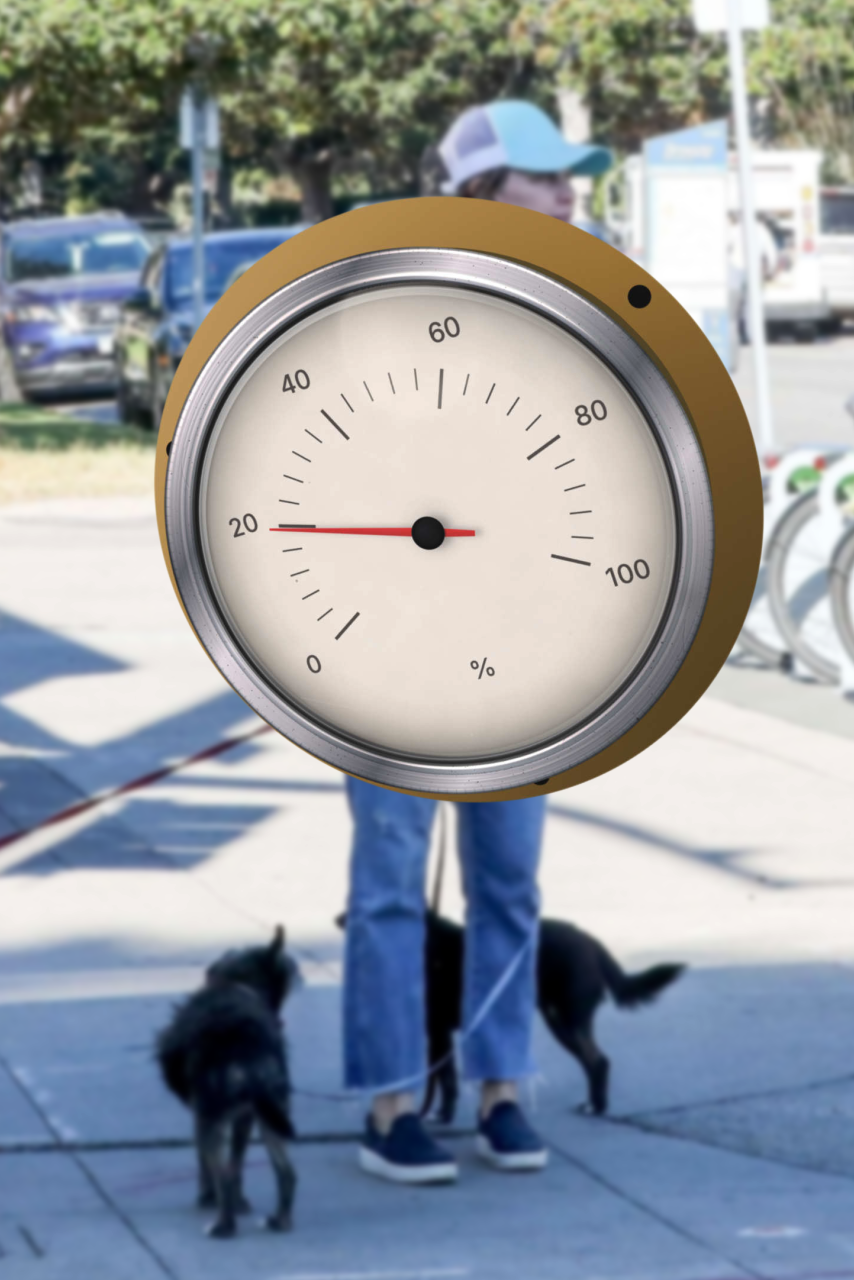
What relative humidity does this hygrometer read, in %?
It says 20 %
